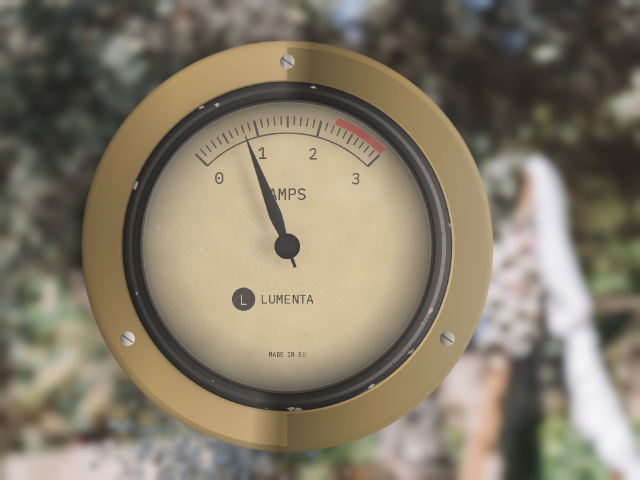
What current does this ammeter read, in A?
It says 0.8 A
